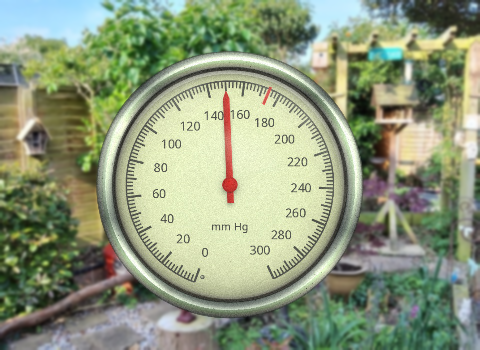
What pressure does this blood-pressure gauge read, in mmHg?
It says 150 mmHg
